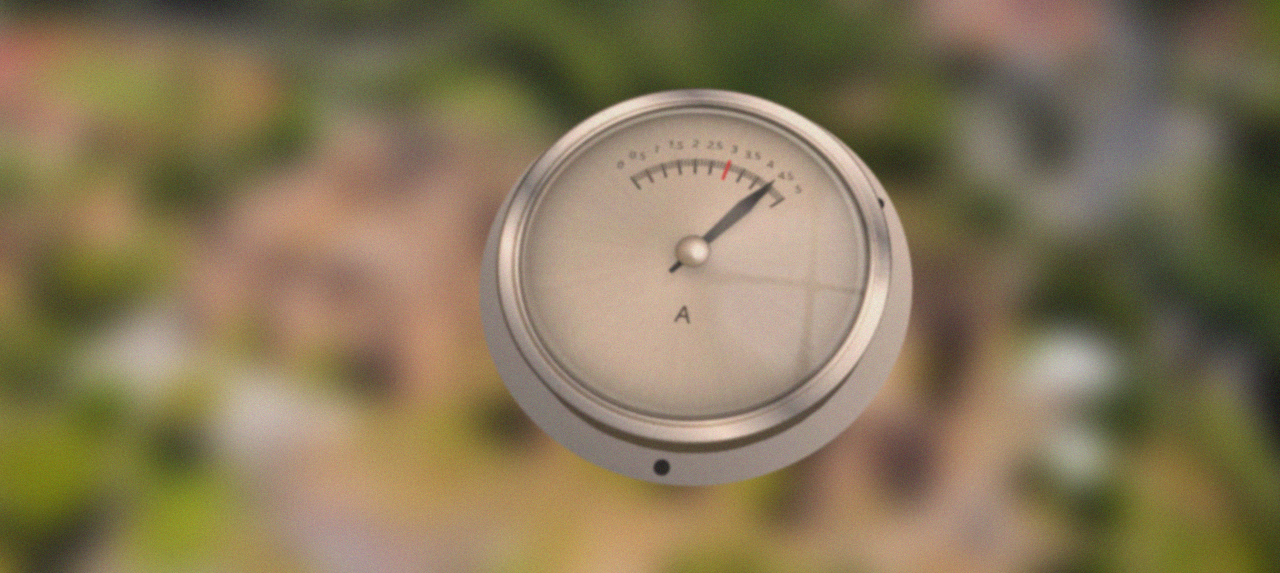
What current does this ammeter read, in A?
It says 4.5 A
